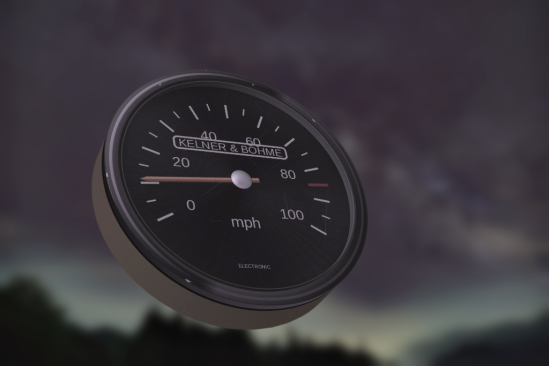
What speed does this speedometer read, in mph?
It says 10 mph
